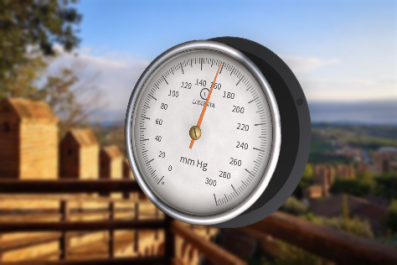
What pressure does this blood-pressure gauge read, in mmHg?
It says 160 mmHg
